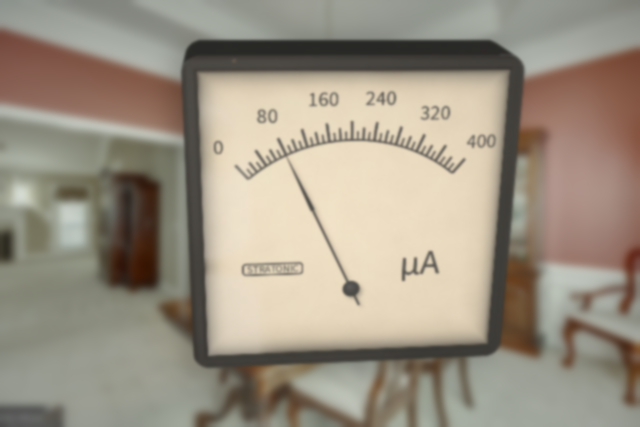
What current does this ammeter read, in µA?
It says 80 µA
